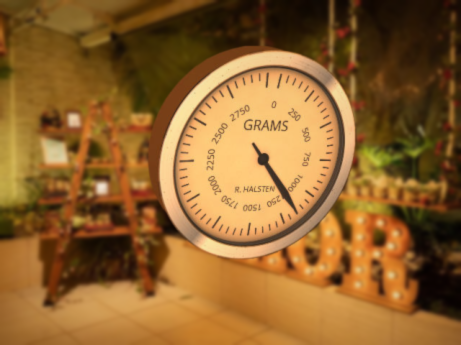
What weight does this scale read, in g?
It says 1150 g
